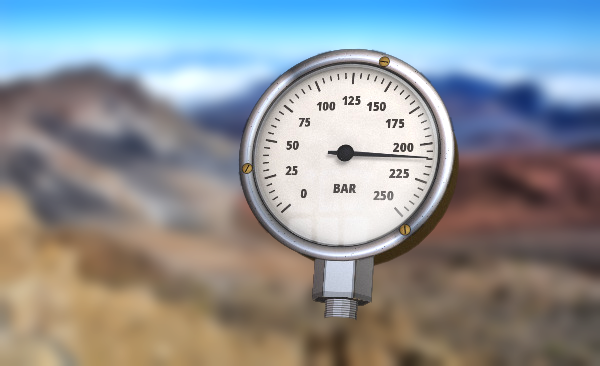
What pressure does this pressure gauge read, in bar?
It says 210 bar
